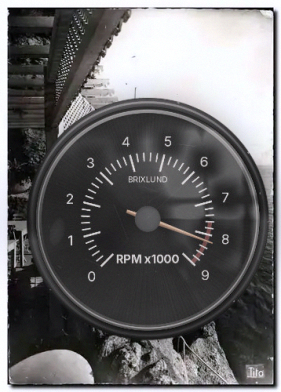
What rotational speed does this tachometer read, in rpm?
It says 8200 rpm
